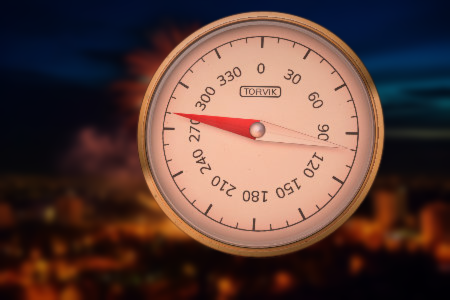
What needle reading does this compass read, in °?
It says 280 °
